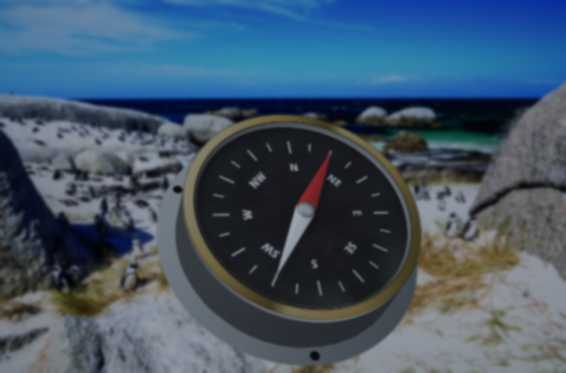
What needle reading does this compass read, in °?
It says 30 °
